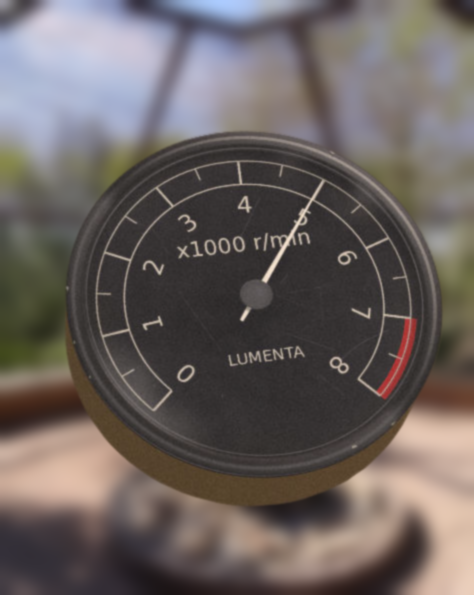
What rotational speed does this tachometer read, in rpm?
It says 5000 rpm
